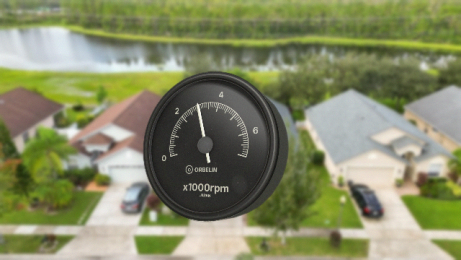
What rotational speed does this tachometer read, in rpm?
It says 3000 rpm
